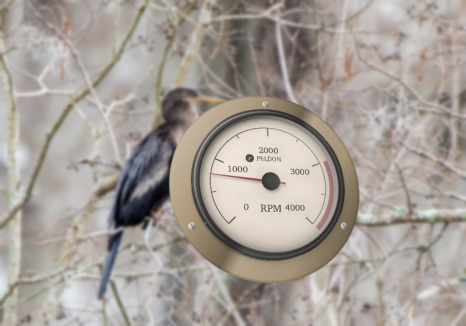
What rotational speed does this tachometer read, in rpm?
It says 750 rpm
